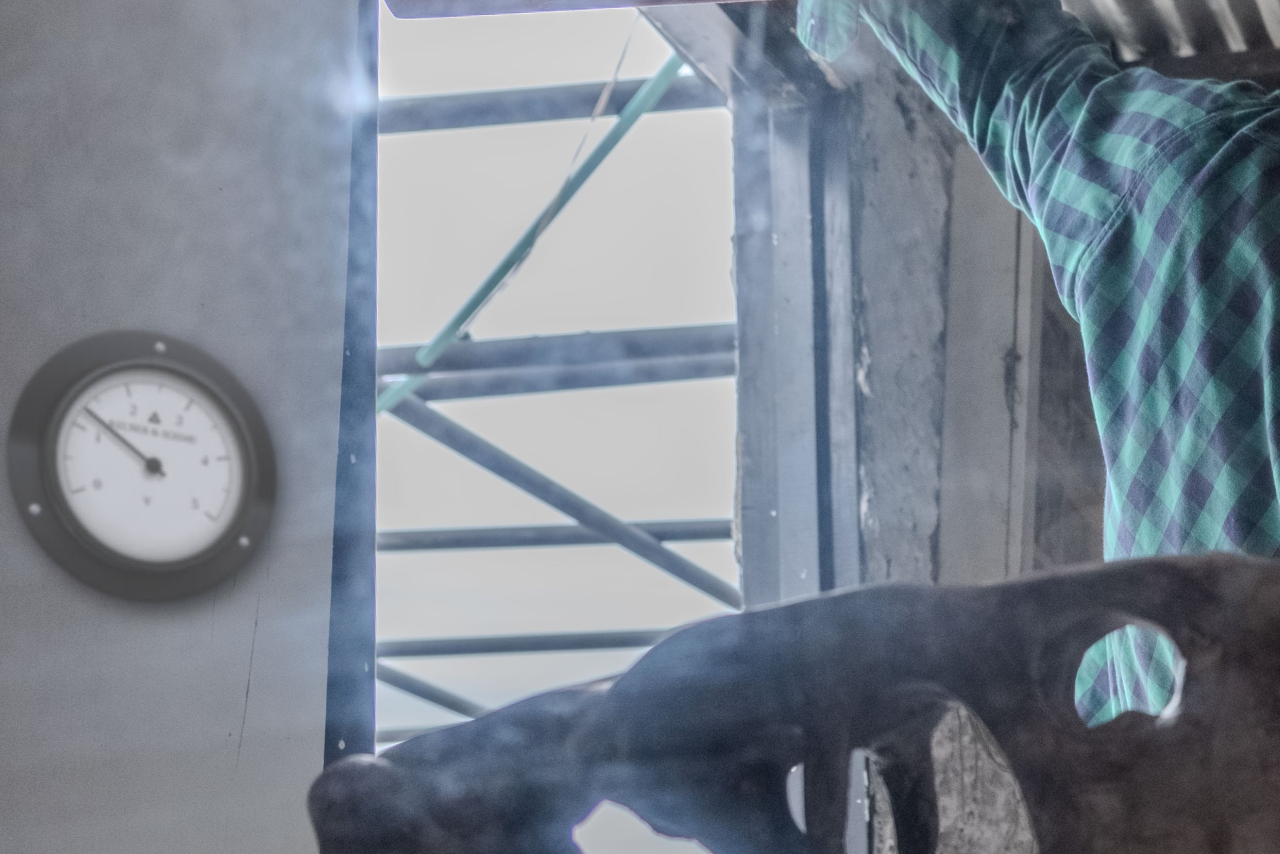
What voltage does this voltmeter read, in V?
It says 1.25 V
